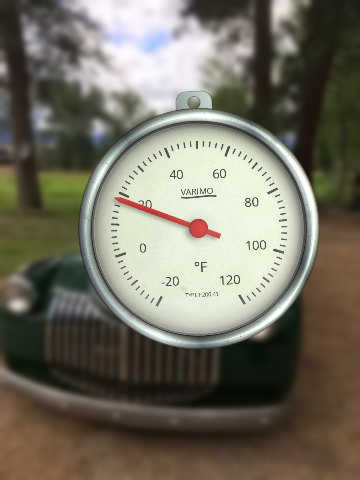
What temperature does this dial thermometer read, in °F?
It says 18 °F
